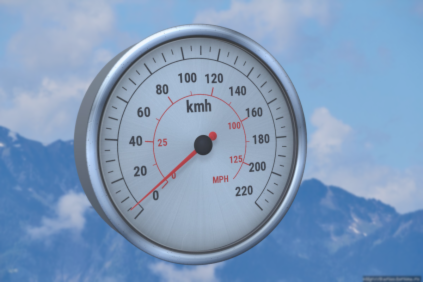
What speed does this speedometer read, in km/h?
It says 5 km/h
